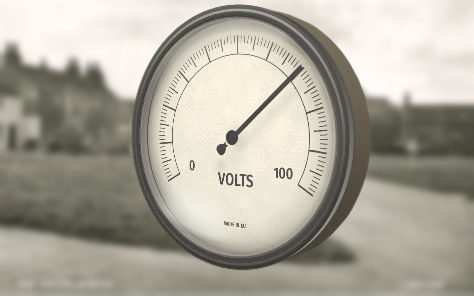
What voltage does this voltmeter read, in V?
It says 70 V
